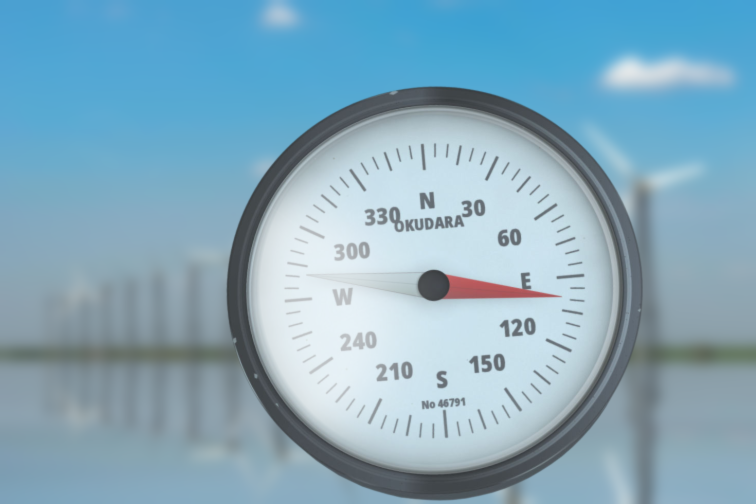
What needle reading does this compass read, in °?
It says 100 °
